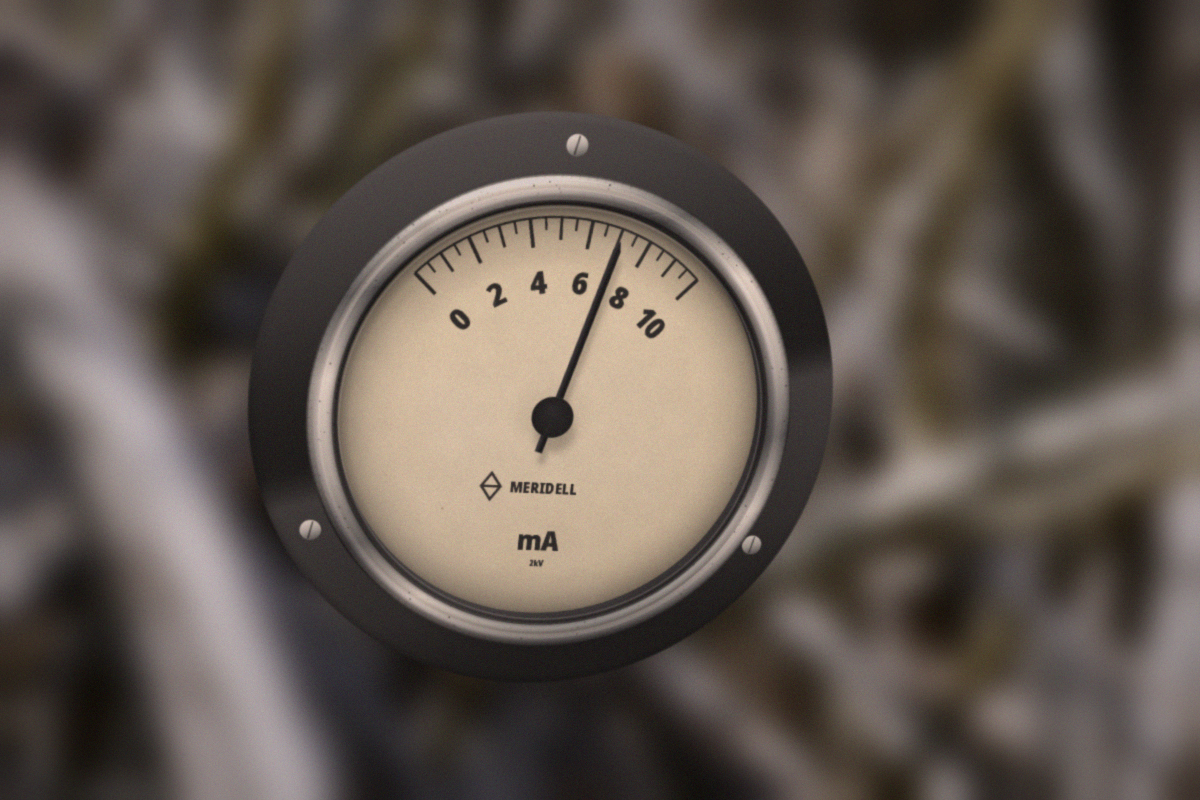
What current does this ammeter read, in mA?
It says 7 mA
